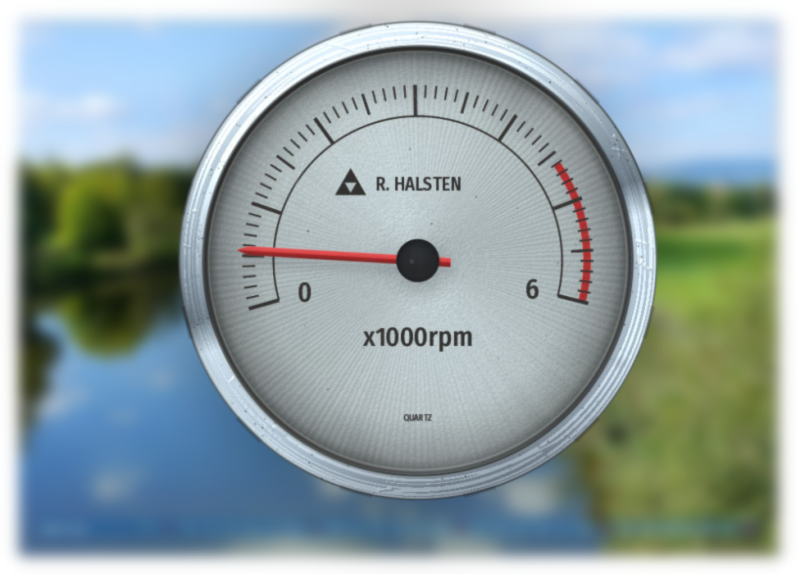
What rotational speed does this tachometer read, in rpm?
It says 550 rpm
